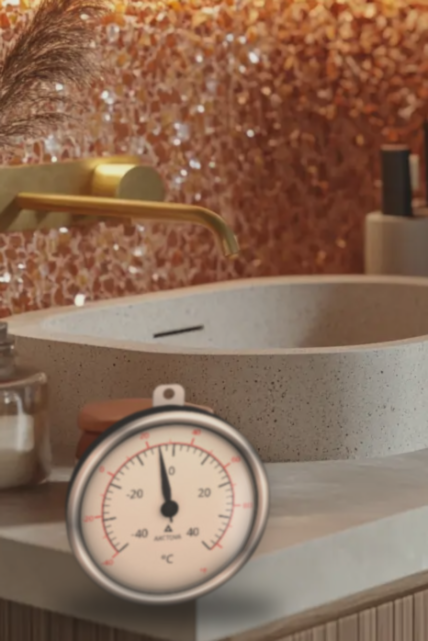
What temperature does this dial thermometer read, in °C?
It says -4 °C
